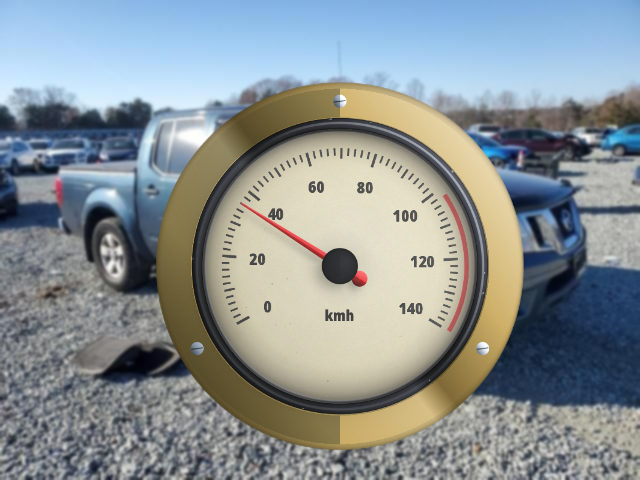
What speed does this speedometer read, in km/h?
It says 36 km/h
